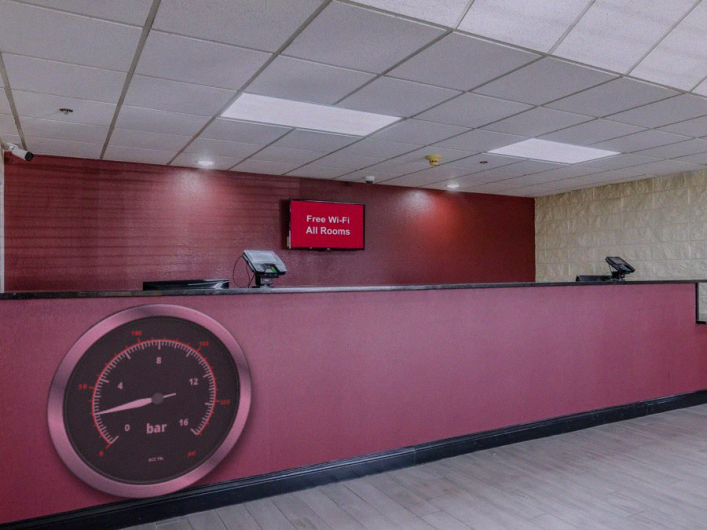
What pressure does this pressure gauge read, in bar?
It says 2 bar
